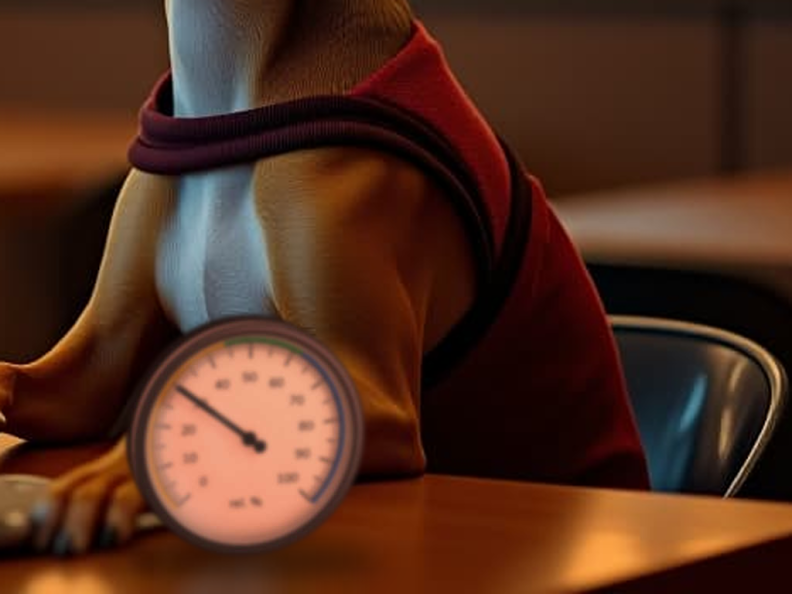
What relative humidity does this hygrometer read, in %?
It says 30 %
